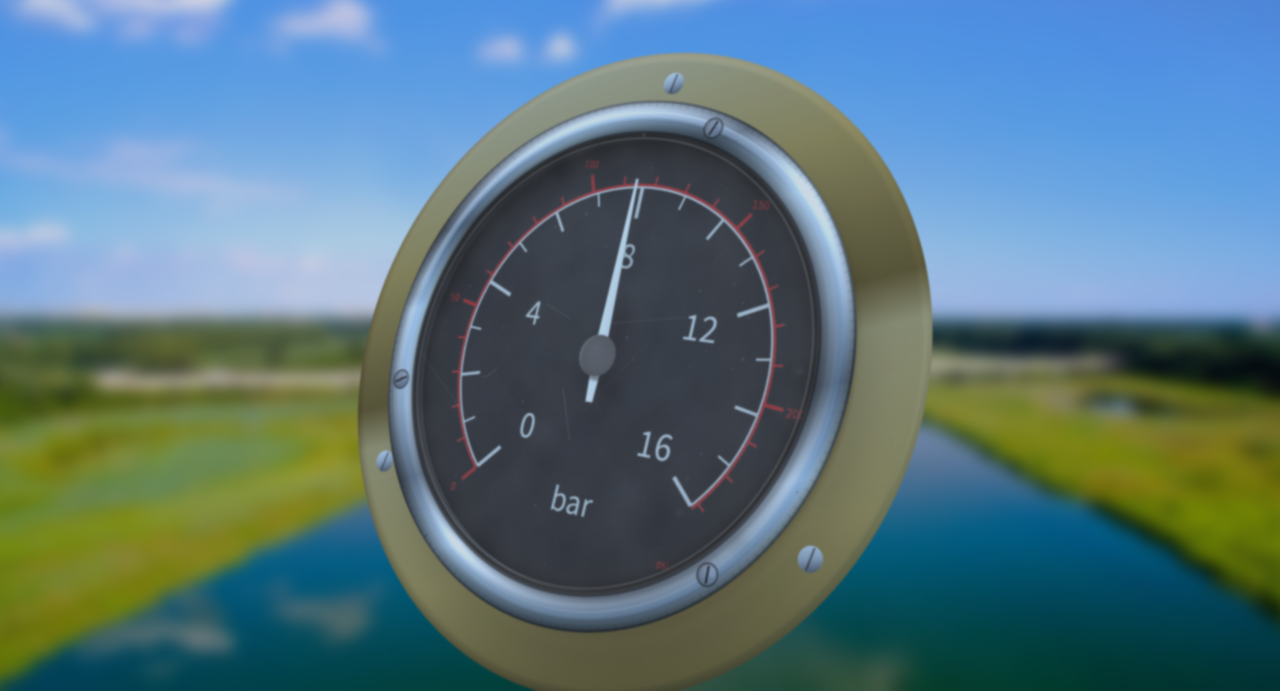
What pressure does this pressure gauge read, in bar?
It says 8 bar
